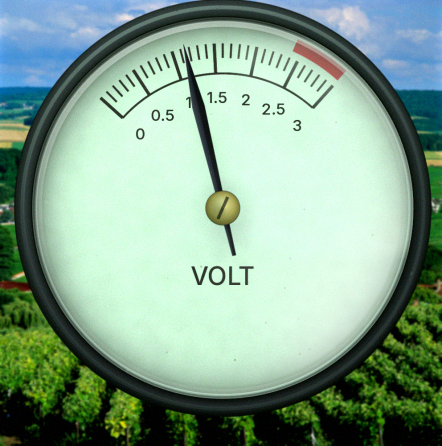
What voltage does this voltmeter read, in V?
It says 1.15 V
